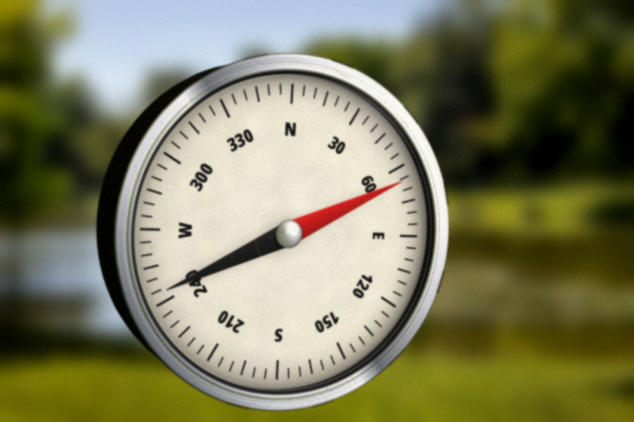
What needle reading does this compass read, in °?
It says 65 °
